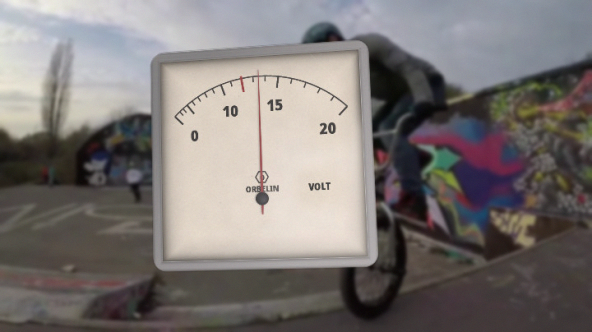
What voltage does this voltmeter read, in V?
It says 13.5 V
